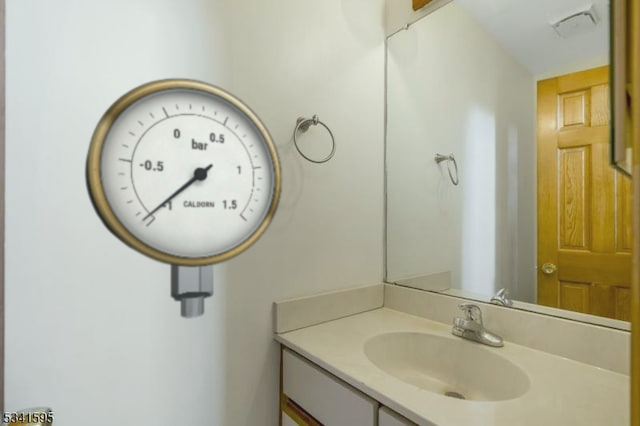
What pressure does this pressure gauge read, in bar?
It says -0.95 bar
